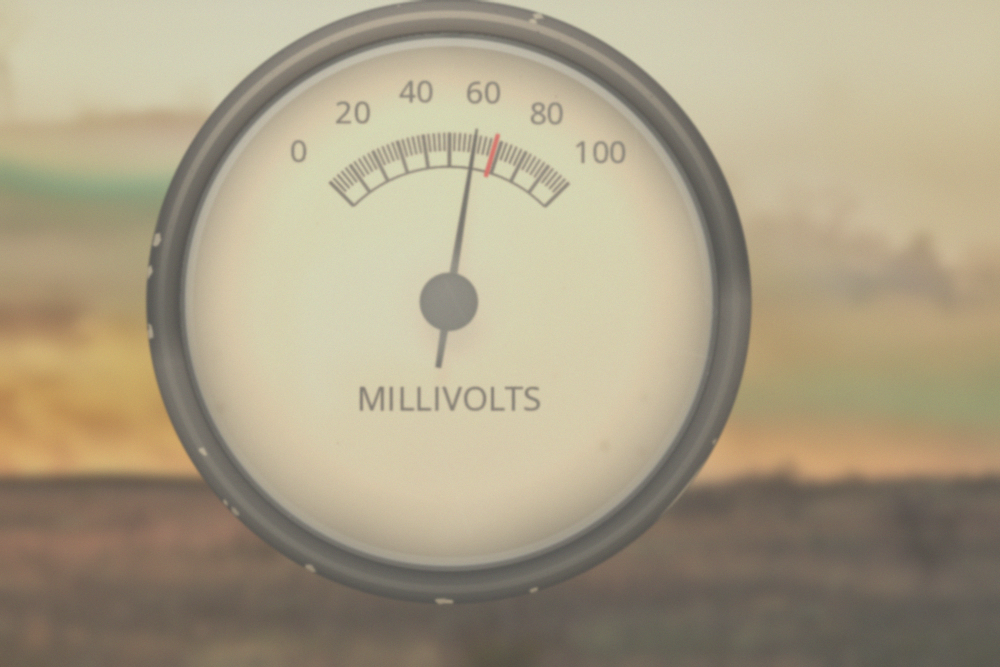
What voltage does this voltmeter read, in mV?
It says 60 mV
